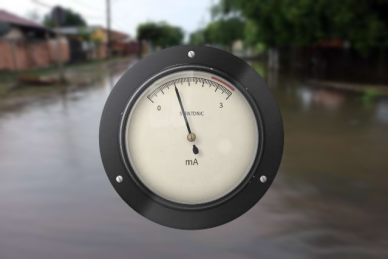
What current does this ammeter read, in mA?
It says 1 mA
